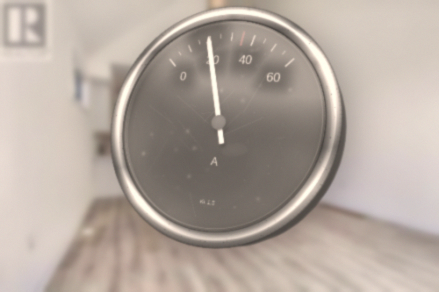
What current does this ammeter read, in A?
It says 20 A
